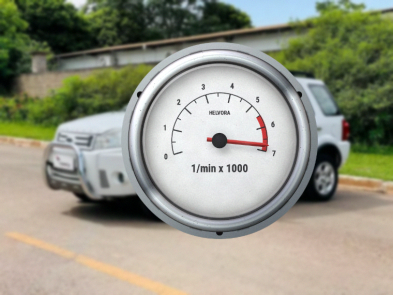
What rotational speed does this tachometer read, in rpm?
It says 6750 rpm
